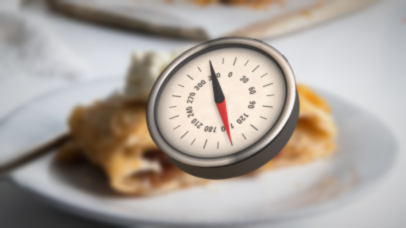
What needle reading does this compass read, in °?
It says 150 °
